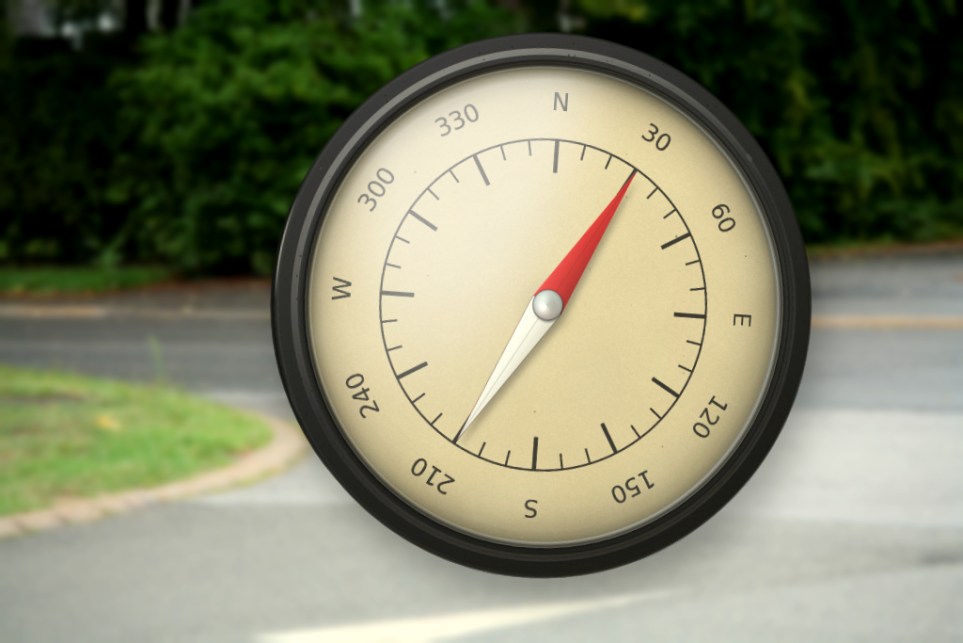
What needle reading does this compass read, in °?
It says 30 °
